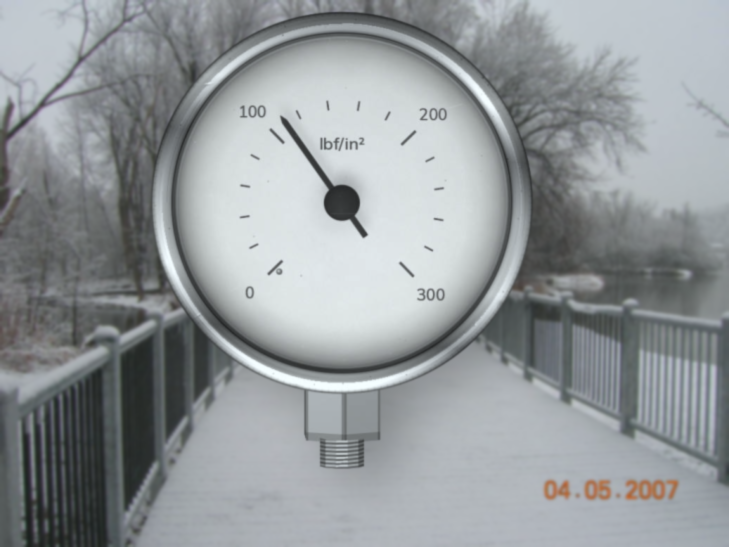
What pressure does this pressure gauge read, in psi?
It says 110 psi
